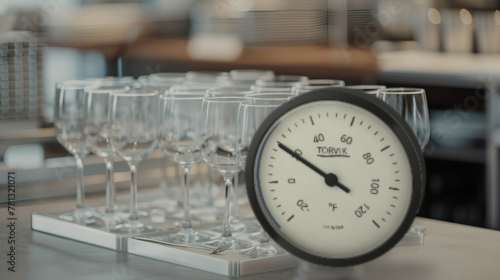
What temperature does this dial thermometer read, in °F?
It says 20 °F
